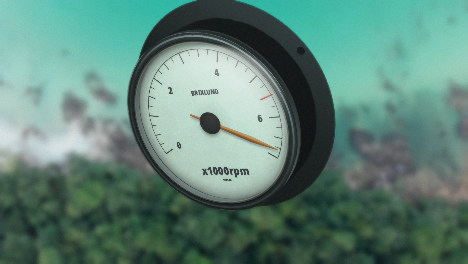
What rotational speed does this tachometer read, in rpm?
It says 6750 rpm
